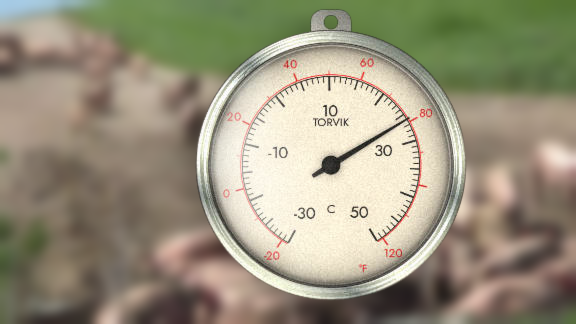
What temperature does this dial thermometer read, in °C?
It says 26 °C
